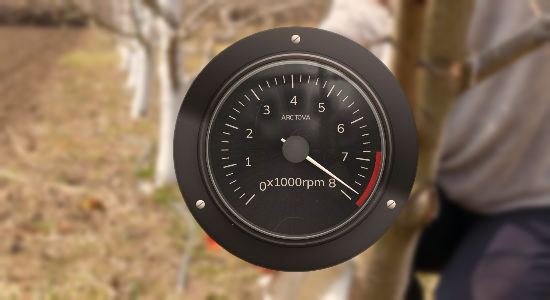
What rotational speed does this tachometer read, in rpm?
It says 7800 rpm
